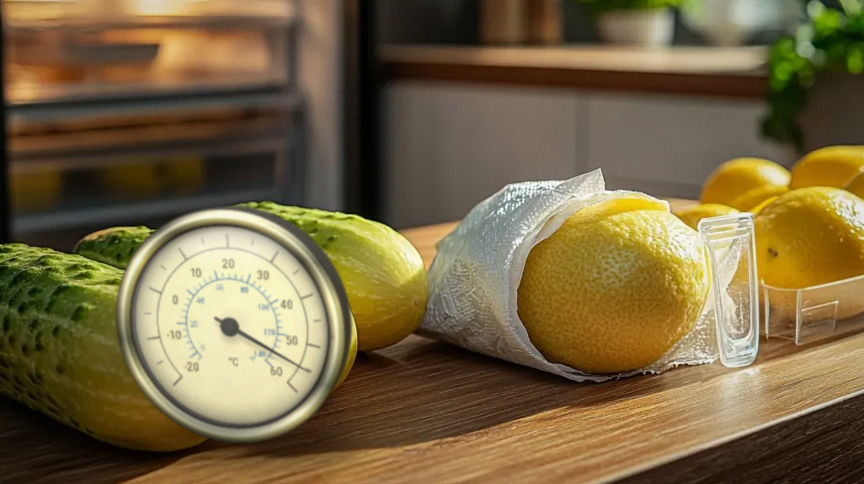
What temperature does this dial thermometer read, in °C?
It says 55 °C
